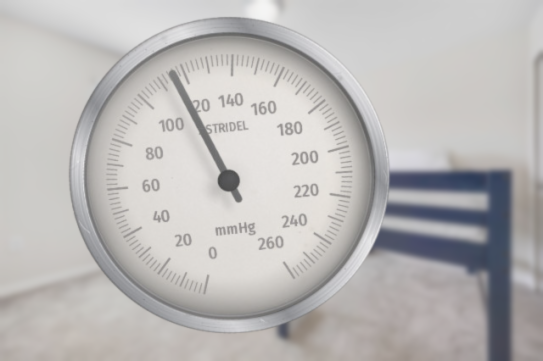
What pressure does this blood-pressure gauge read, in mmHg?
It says 116 mmHg
